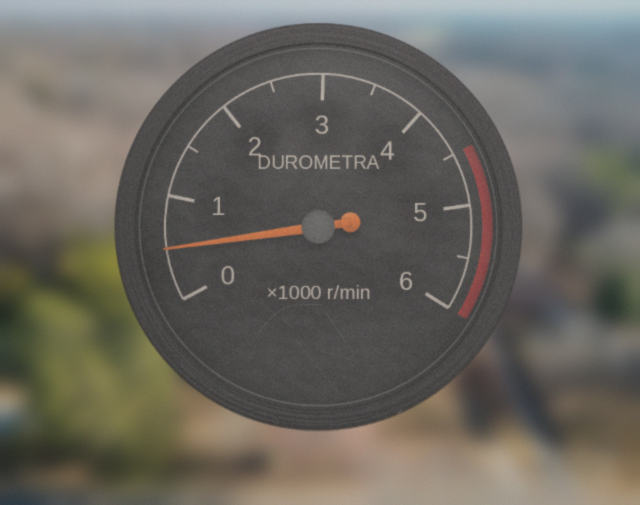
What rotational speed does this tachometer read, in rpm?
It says 500 rpm
